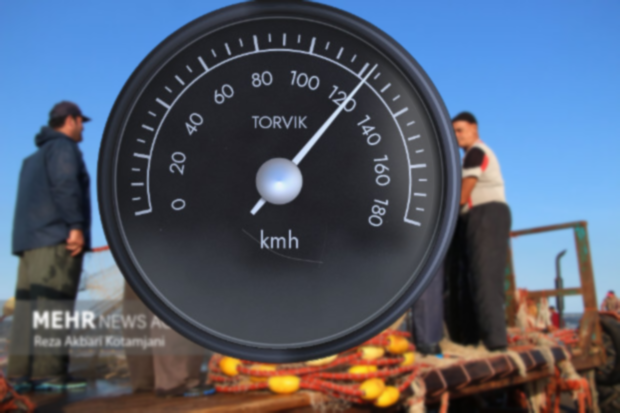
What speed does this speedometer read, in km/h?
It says 122.5 km/h
